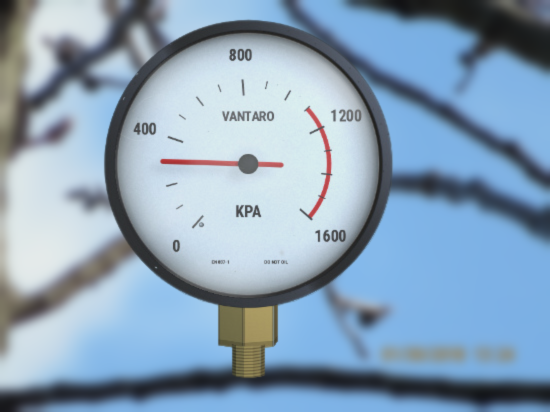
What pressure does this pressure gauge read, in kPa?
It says 300 kPa
